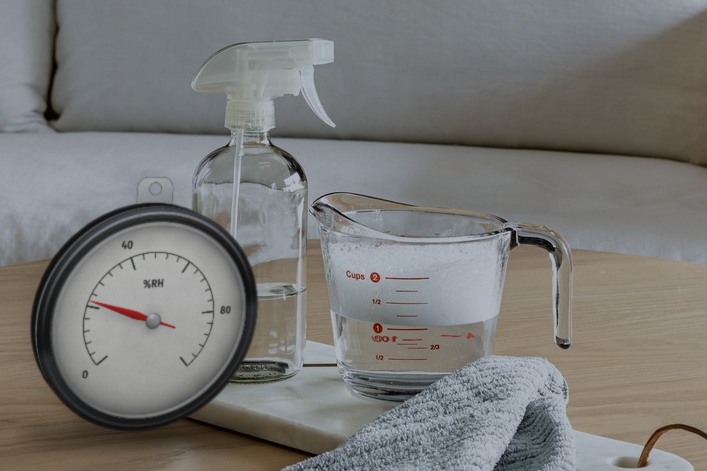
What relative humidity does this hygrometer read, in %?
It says 22 %
